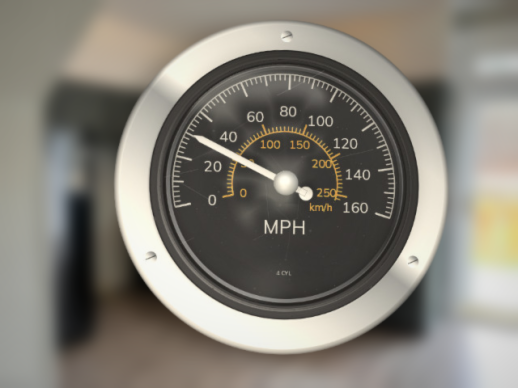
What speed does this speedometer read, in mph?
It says 30 mph
